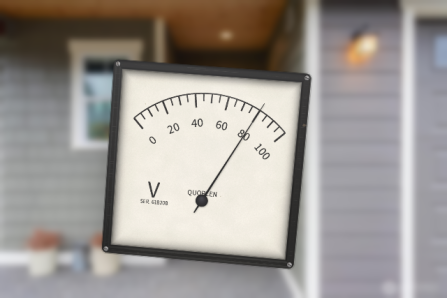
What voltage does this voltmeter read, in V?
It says 80 V
